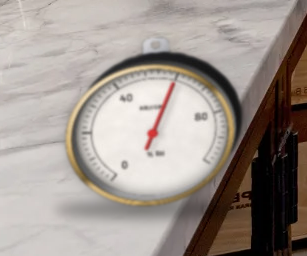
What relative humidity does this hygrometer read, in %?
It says 60 %
